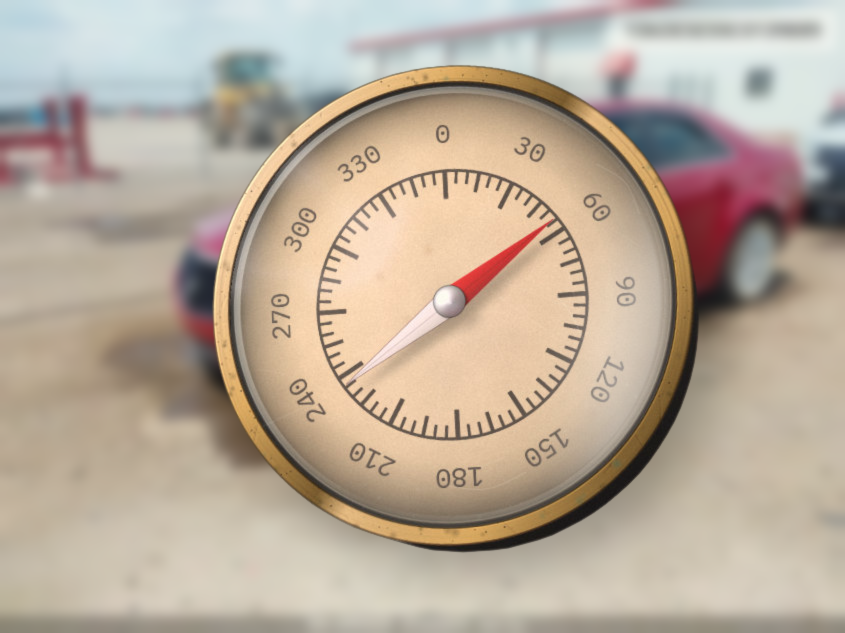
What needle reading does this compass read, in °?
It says 55 °
